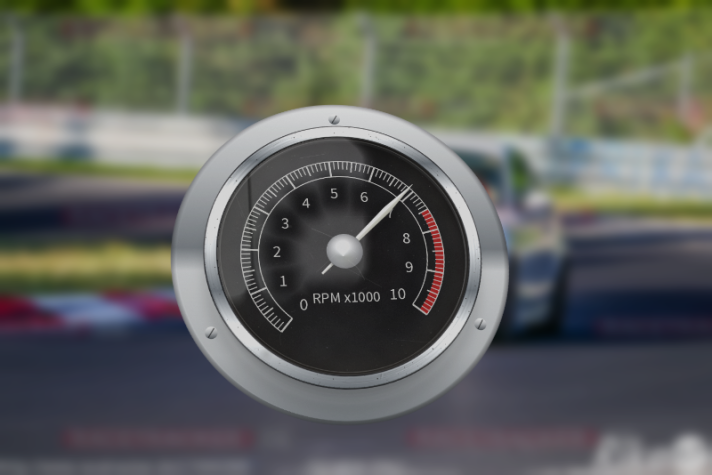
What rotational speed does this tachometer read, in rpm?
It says 6900 rpm
